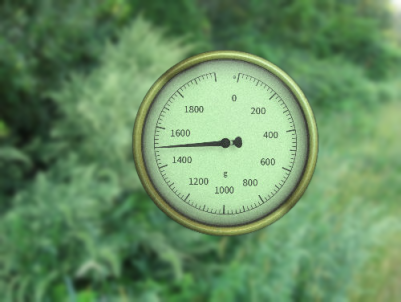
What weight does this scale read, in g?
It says 1500 g
